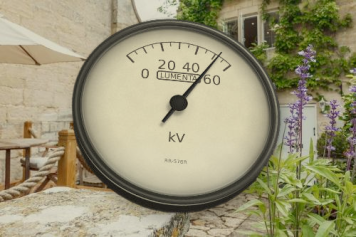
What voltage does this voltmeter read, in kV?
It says 52.5 kV
